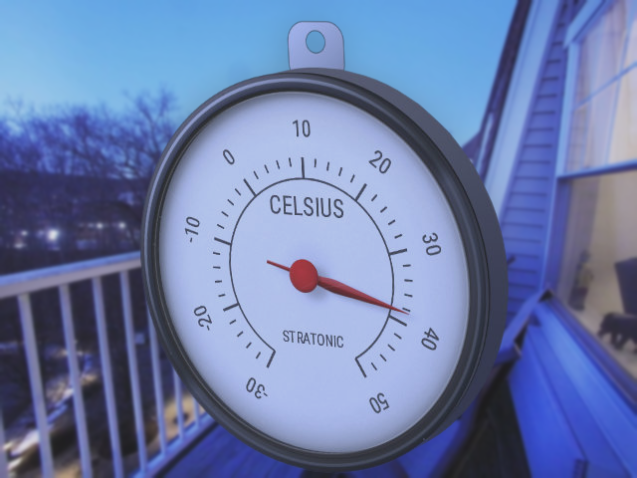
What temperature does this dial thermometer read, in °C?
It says 38 °C
